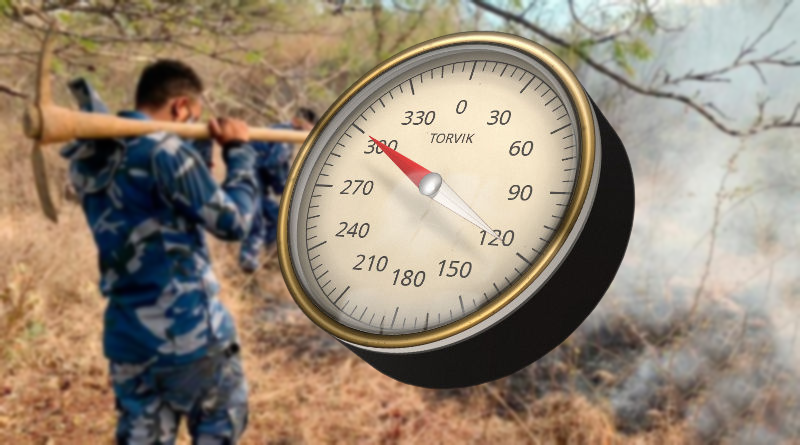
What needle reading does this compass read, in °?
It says 300 °
